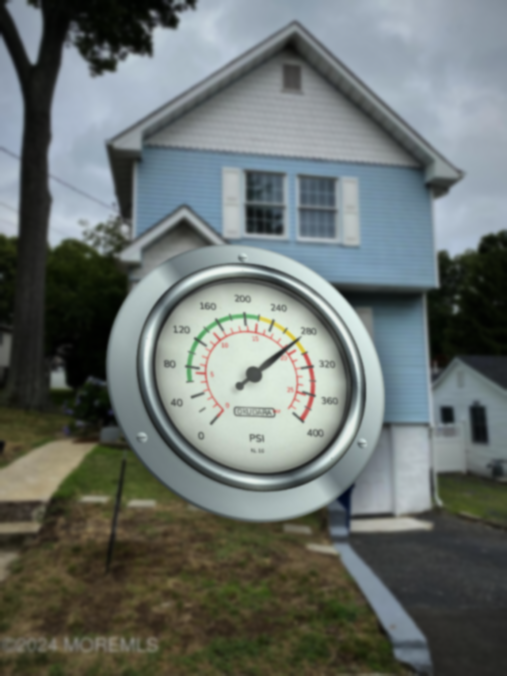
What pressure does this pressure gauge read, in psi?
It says 280 psi
